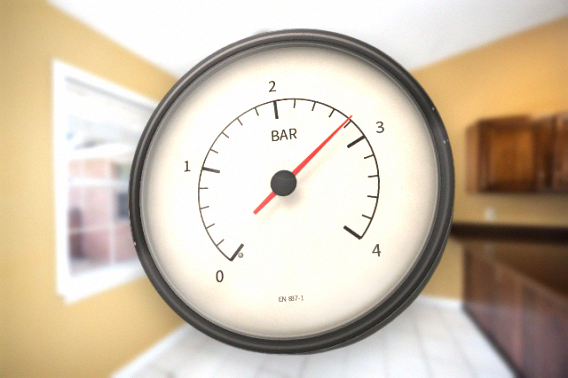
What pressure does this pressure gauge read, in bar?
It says 2.8 bar
